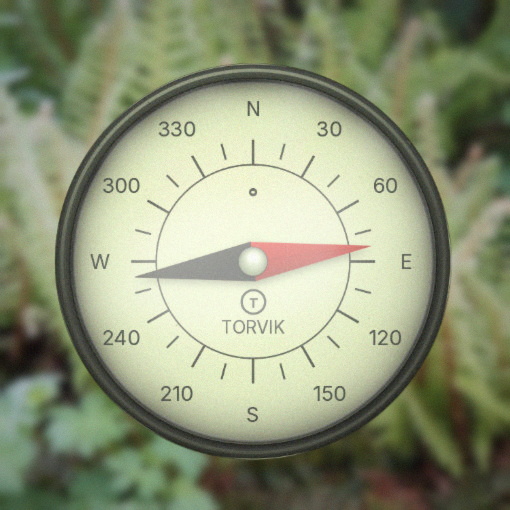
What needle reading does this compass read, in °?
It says 82.5 °
